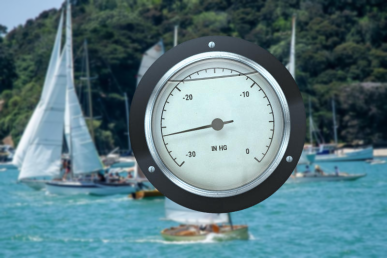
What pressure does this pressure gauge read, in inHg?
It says -26 inHg
